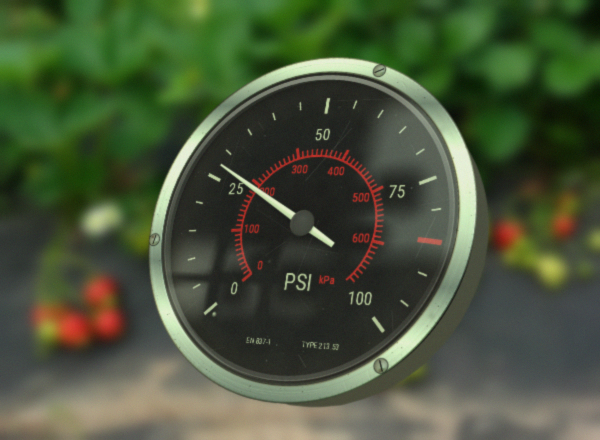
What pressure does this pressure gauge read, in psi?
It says 27.5 psi
